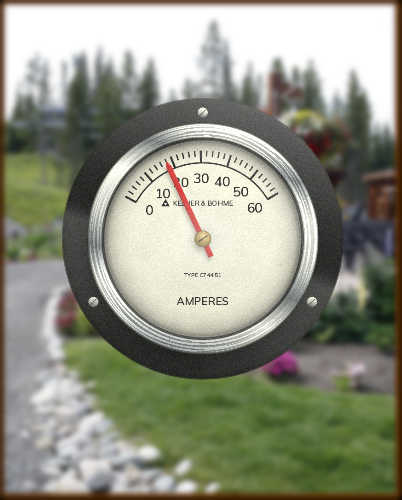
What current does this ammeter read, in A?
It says 18 A
